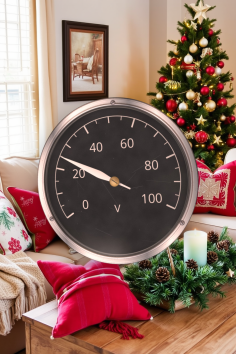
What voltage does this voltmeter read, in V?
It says 25 V
